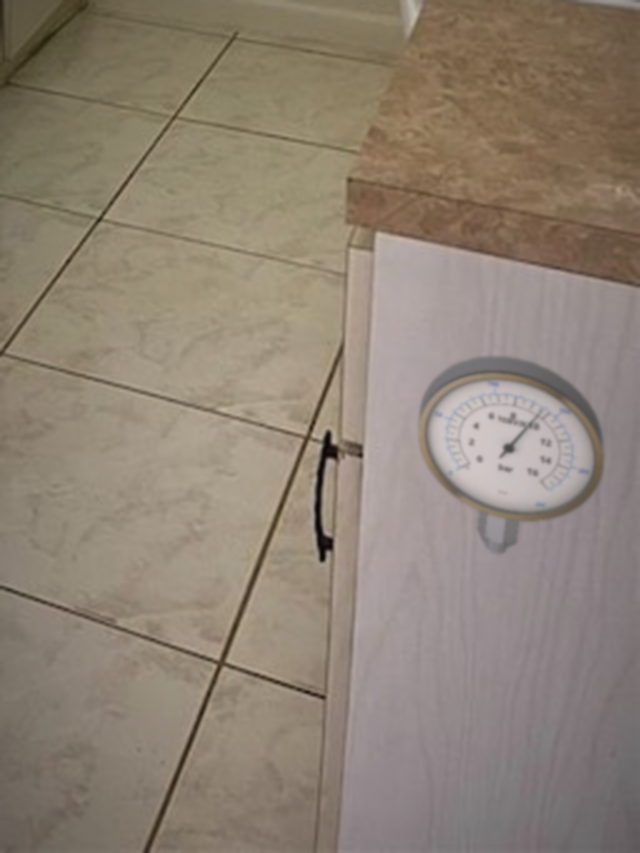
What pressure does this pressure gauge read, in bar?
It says 9.5 bar
